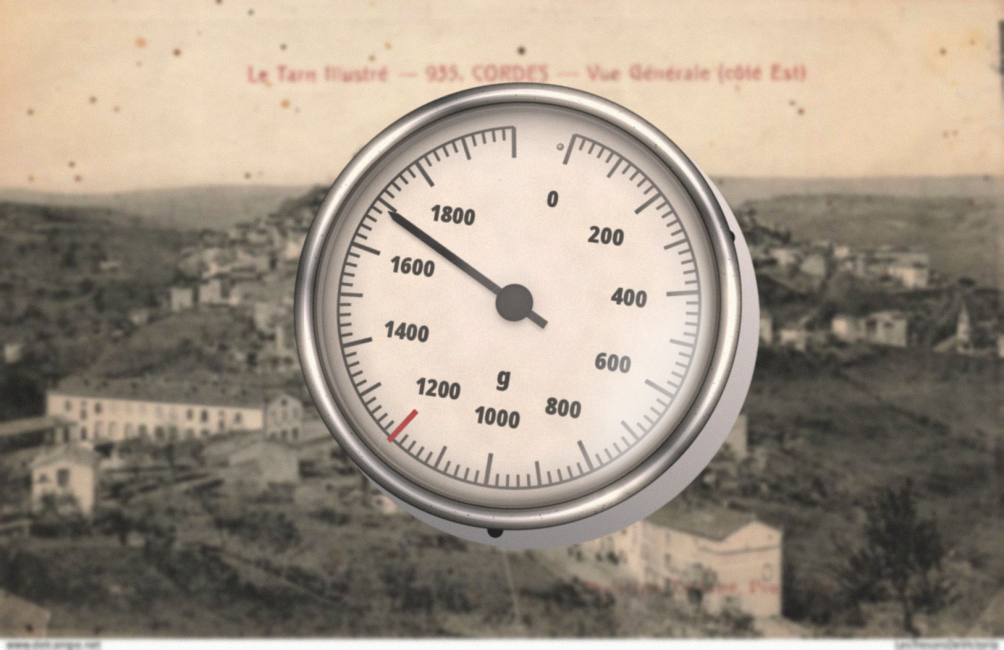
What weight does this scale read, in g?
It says 1690 g
